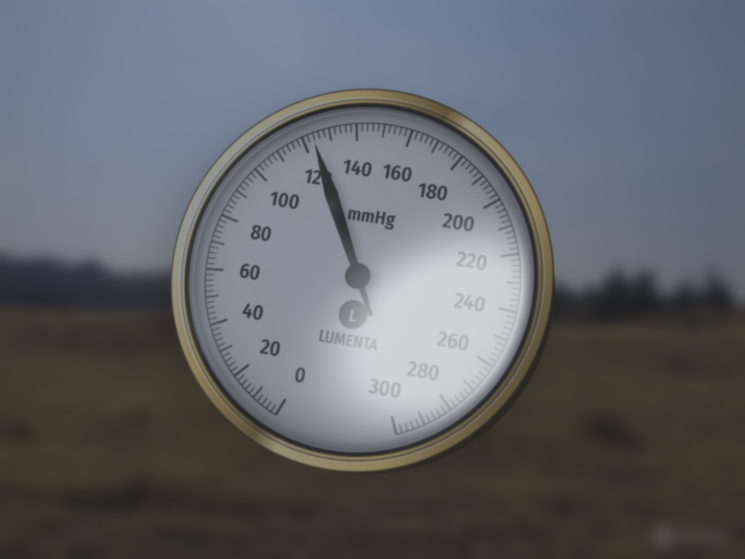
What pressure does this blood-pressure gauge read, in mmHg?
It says 124 mmHg
